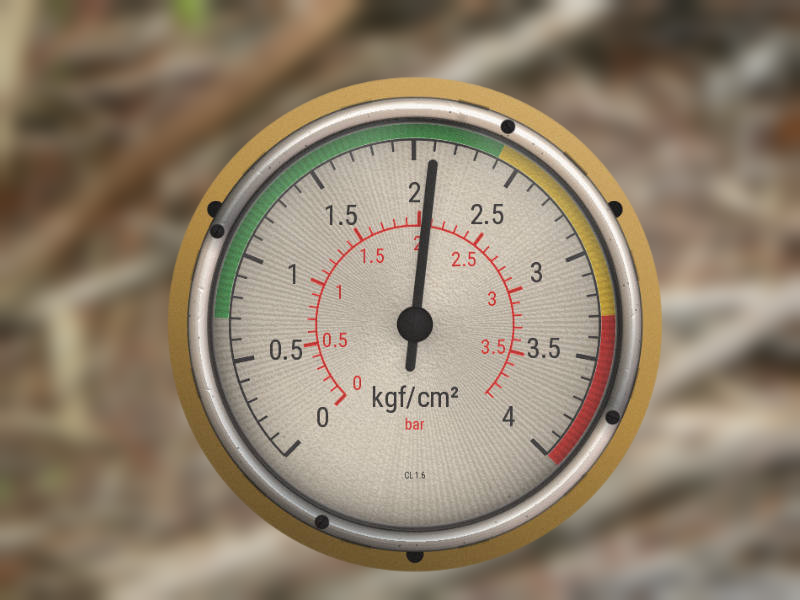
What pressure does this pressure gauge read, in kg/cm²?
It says 2.1 kg/cm²
